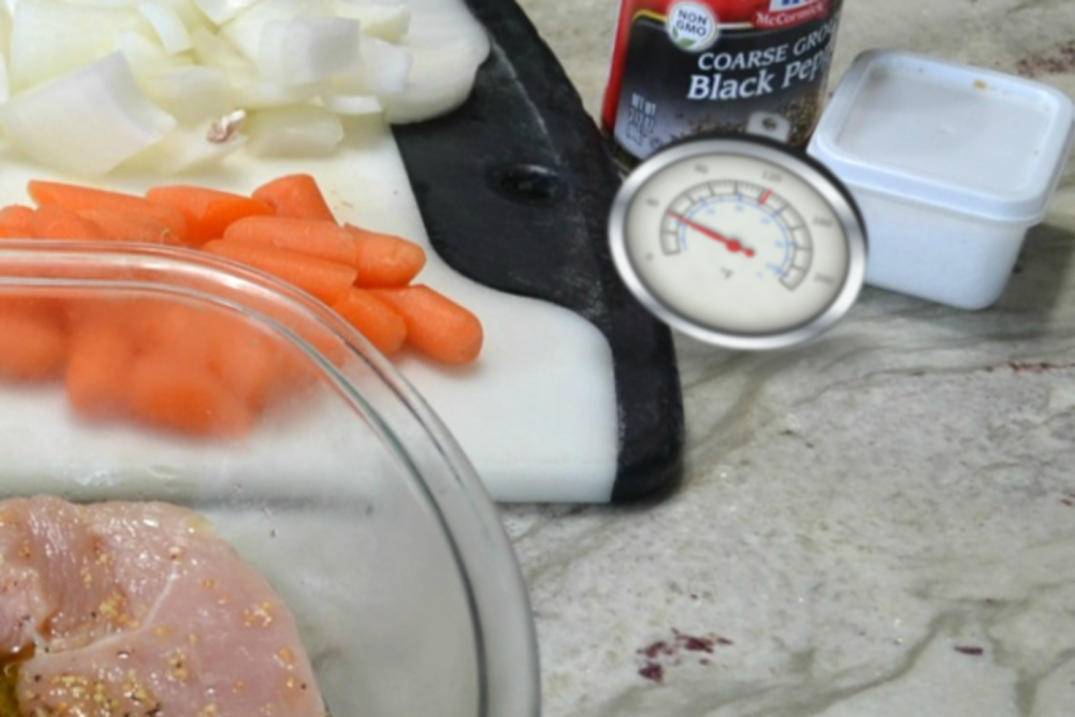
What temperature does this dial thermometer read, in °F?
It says 40 °F
